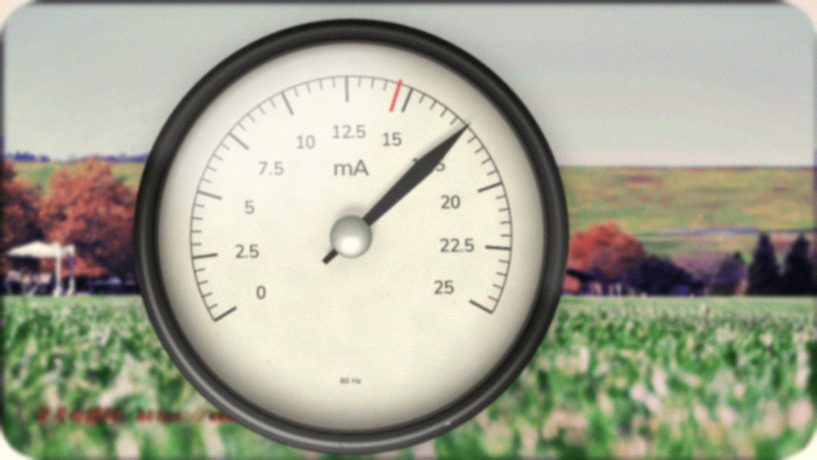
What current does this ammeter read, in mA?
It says 17.5 mA
